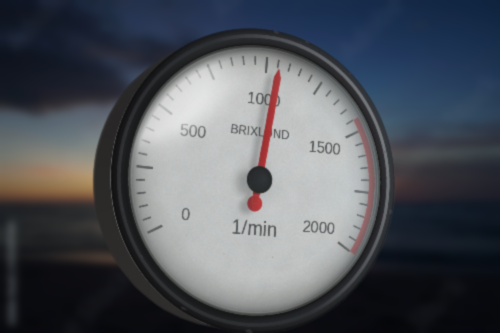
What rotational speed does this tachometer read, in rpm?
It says 1050 rpm
